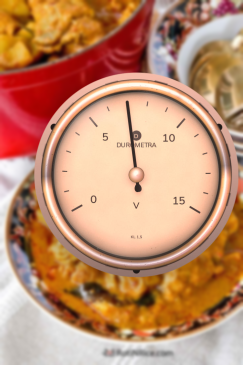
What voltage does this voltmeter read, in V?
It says 7 V
